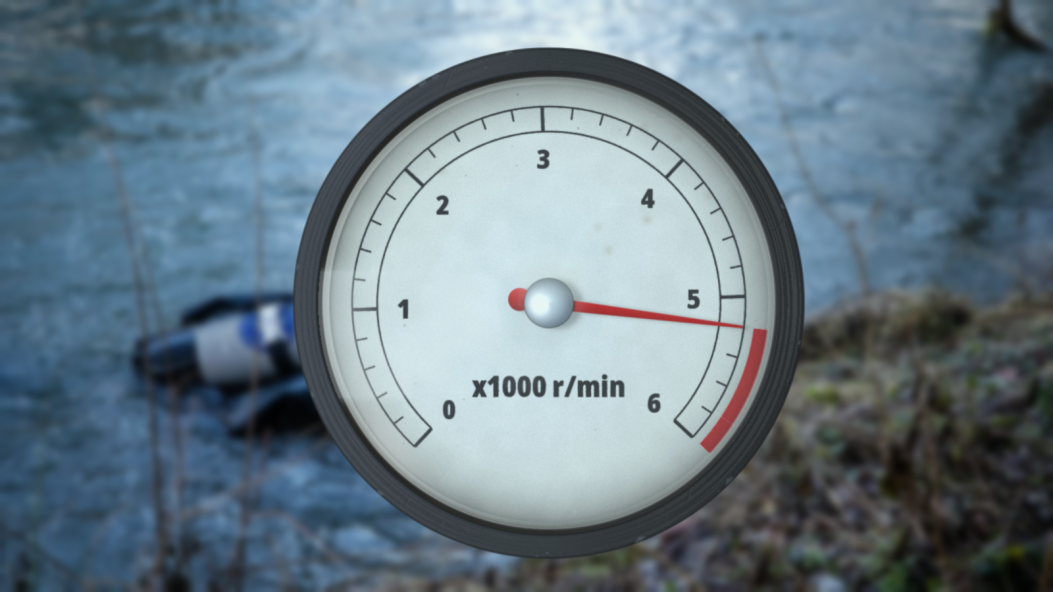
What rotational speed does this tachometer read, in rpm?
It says 5200 rpm
